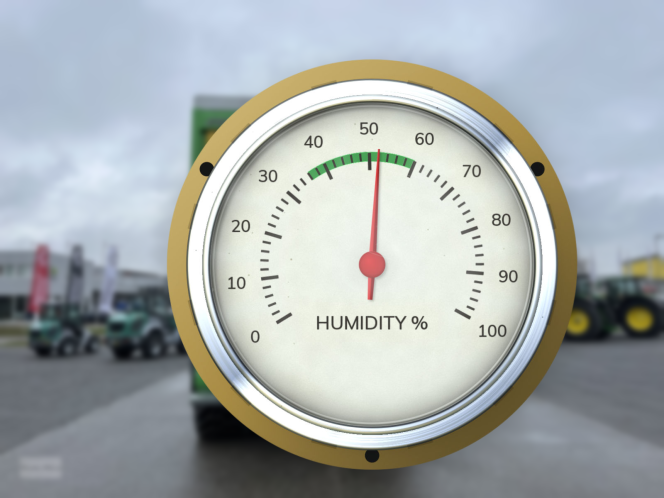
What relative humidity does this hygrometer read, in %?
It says 52 %
